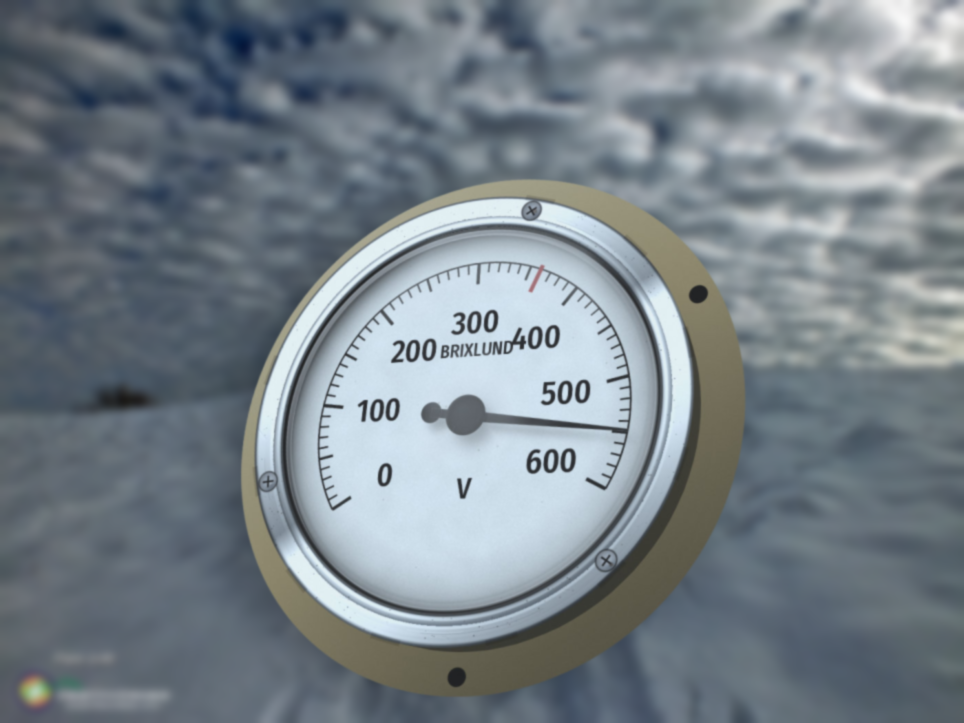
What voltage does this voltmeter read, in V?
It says 550 V
